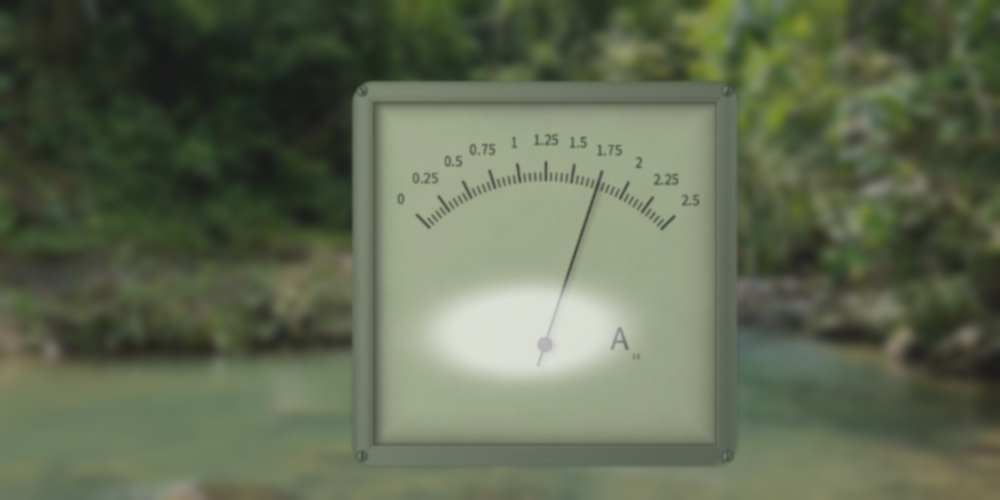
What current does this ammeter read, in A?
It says 1.75 A
